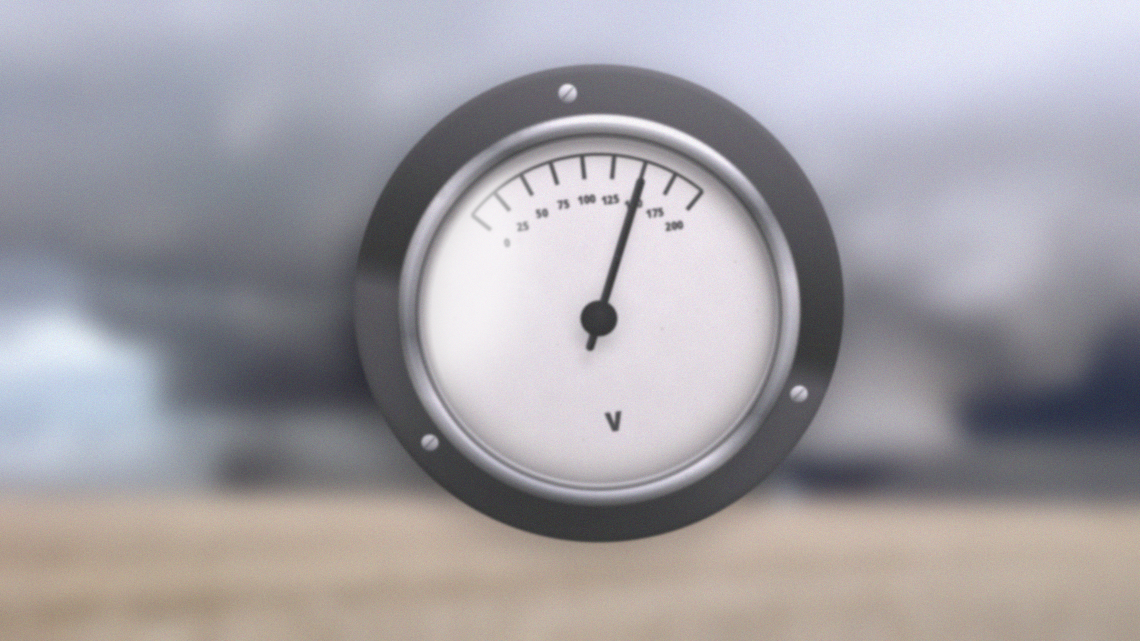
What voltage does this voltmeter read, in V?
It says 150 V
